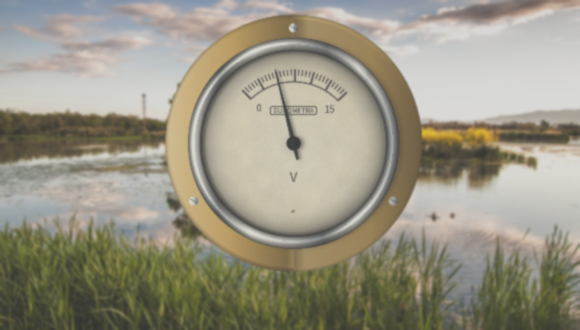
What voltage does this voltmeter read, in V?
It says 5 V
